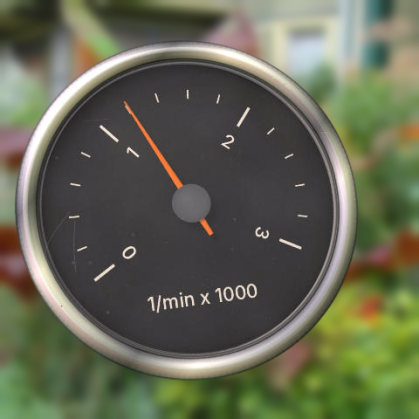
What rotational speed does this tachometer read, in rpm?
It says 1200 rpm
